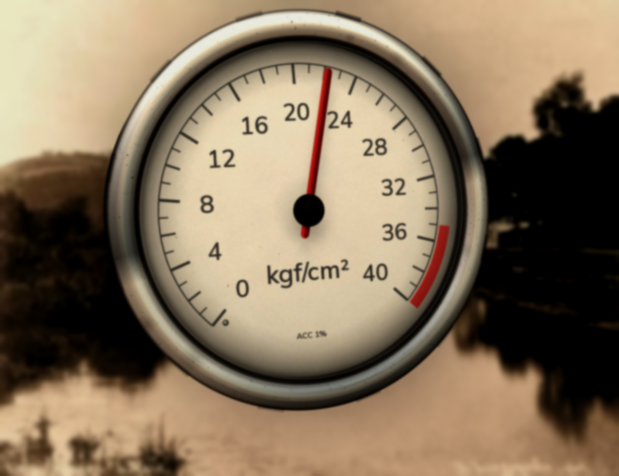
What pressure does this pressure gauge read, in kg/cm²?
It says 22 kg/cm²
